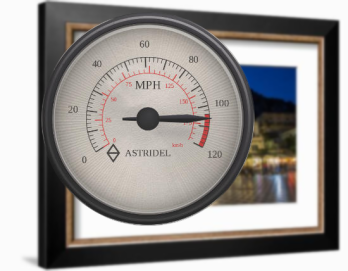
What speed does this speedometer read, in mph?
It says 106 mph
